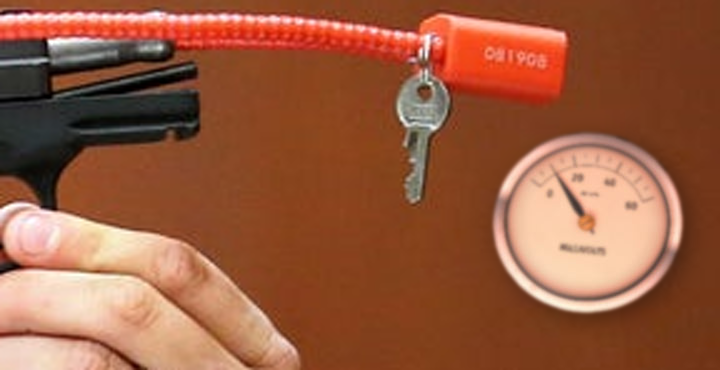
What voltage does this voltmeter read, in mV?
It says 10 mV
